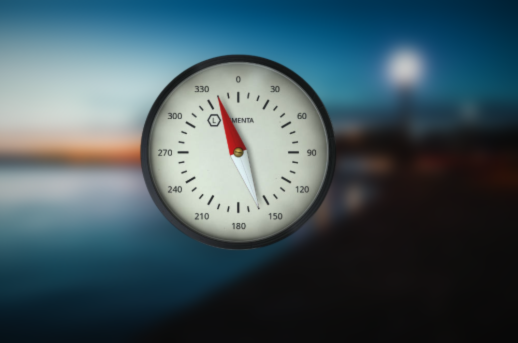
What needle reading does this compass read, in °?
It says 340 °
